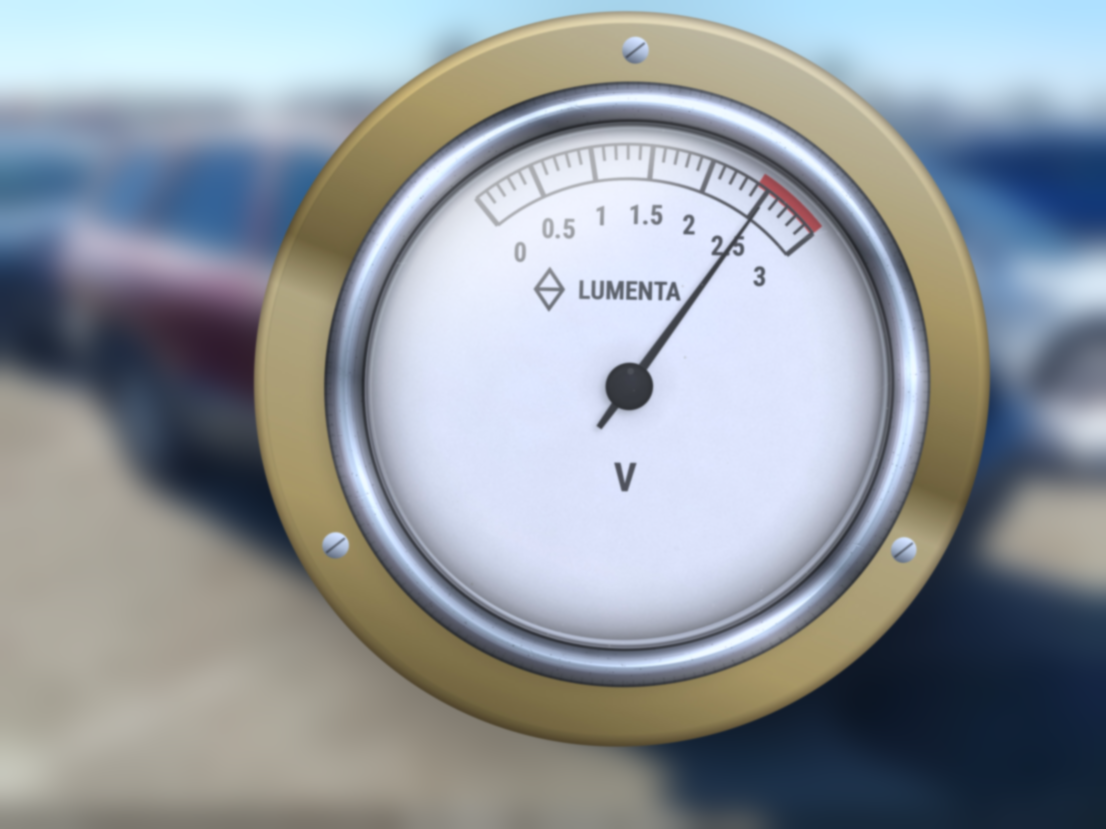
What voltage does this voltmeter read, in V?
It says 2.5 V
